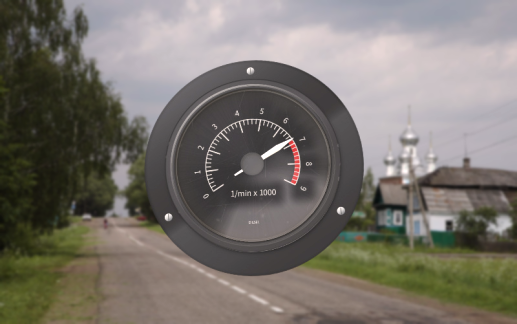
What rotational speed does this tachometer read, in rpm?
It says 6800 rpm
